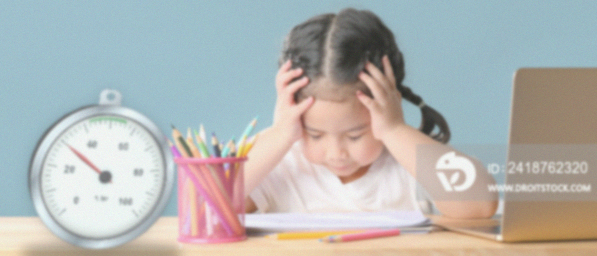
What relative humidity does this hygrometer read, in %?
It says 30 %
